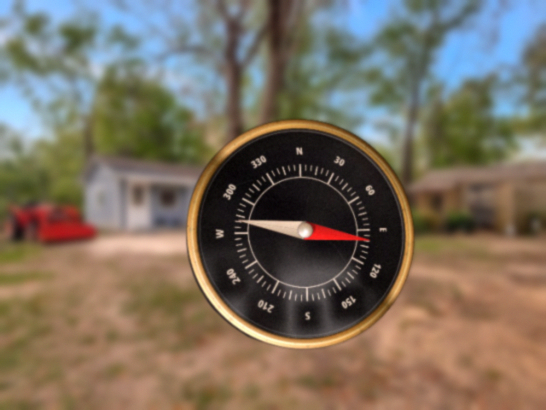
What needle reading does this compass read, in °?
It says 100 °
